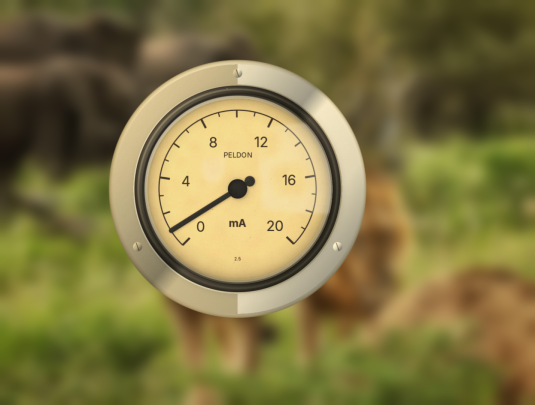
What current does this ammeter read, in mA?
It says 1 mA
